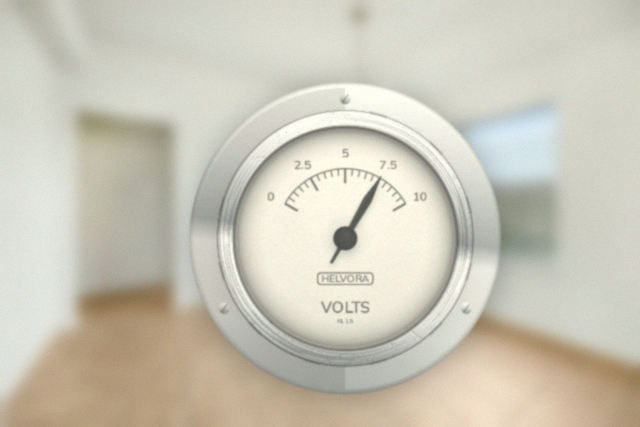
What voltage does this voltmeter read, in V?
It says 7.5 V
